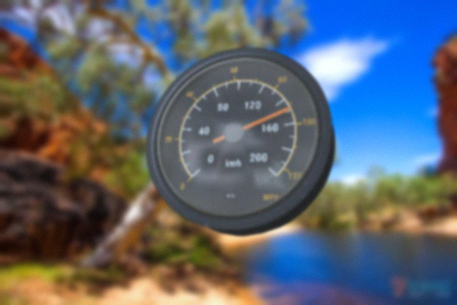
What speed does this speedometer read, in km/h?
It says 150 km/h
